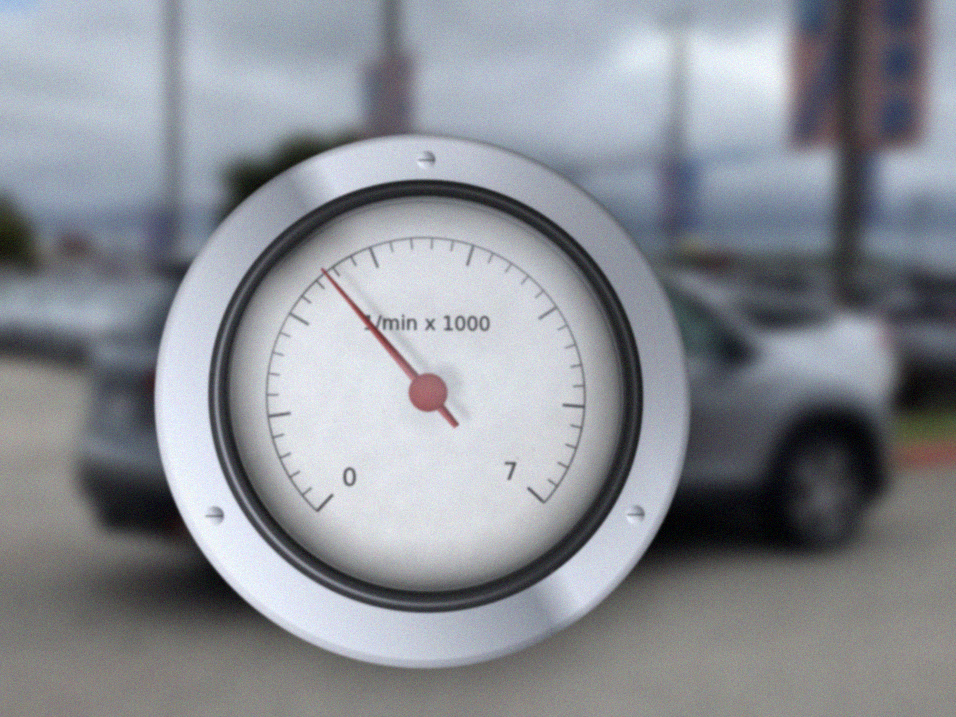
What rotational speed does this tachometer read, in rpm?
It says 2500 rpm
